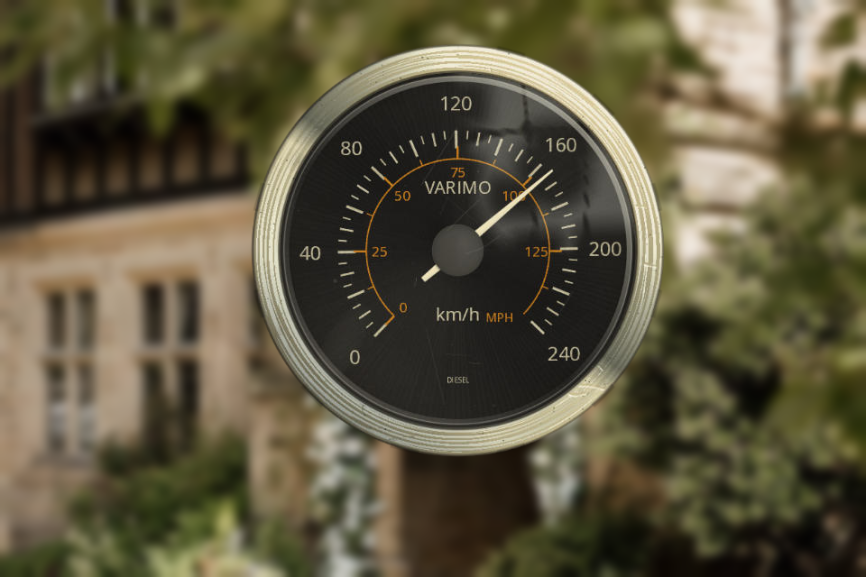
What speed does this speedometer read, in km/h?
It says 165 km/h
